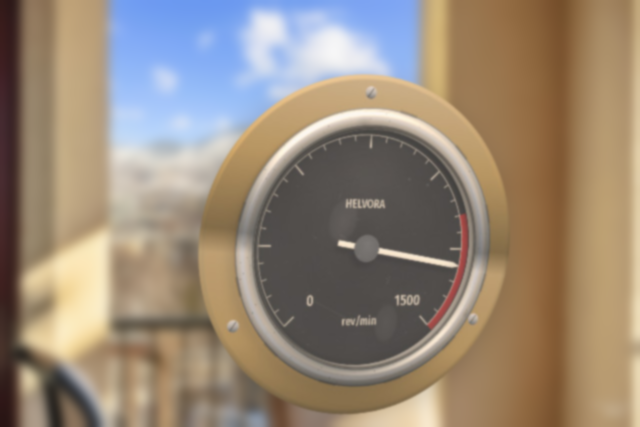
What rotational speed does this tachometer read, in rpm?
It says 1300 rpm
